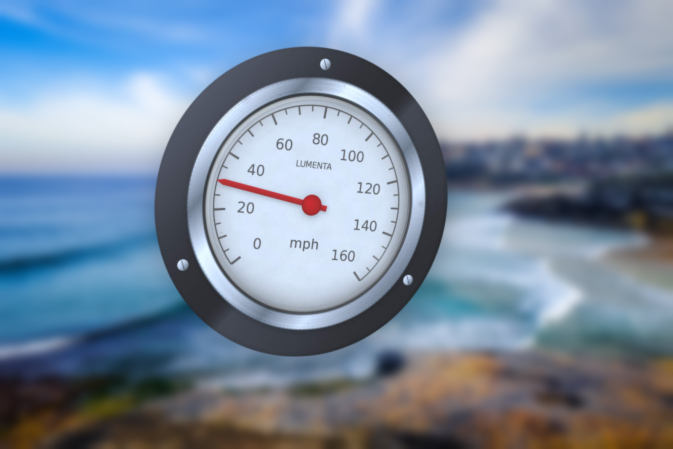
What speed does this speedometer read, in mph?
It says 30 mph
